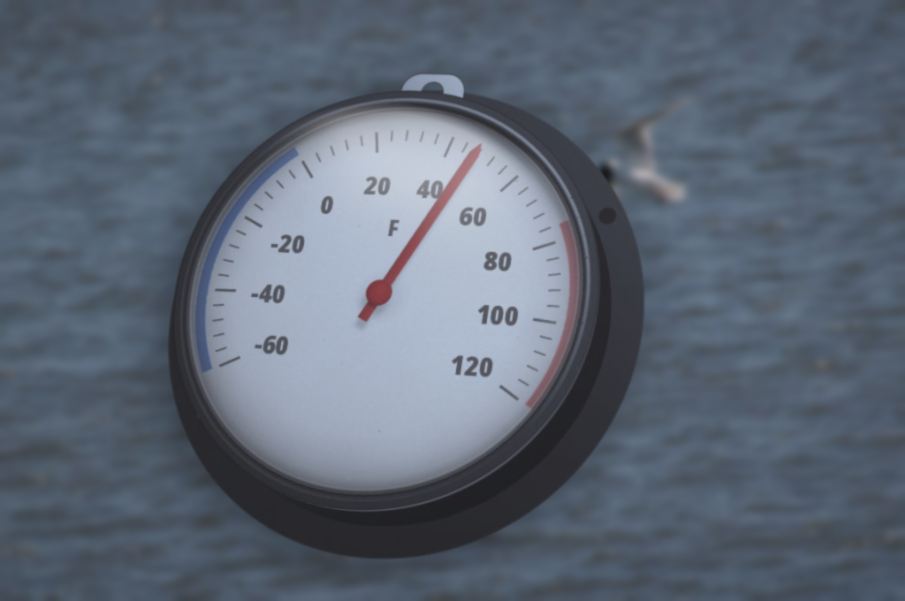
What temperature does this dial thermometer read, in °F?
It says 48 °F
